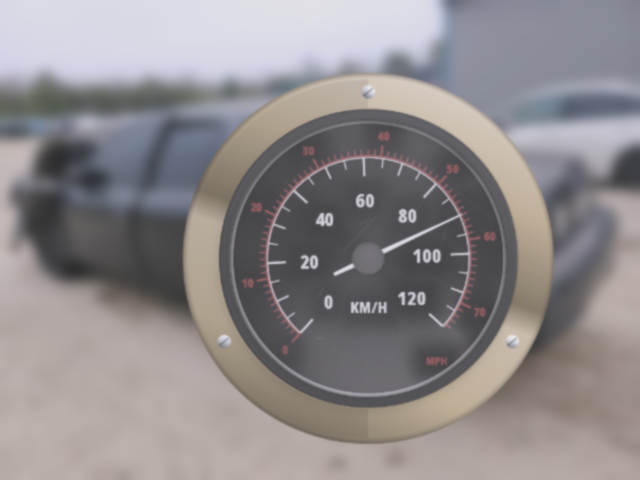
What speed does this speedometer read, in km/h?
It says 90 km/h
